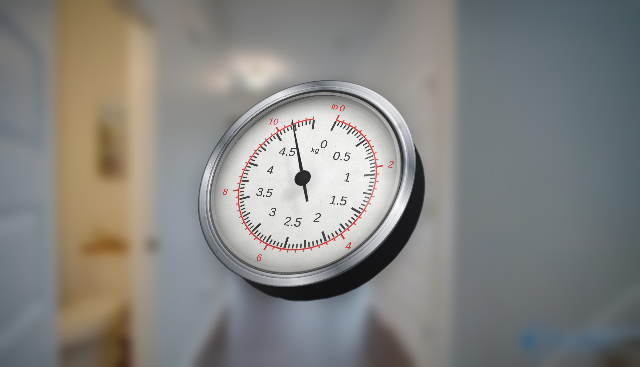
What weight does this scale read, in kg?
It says 4.75 kg
